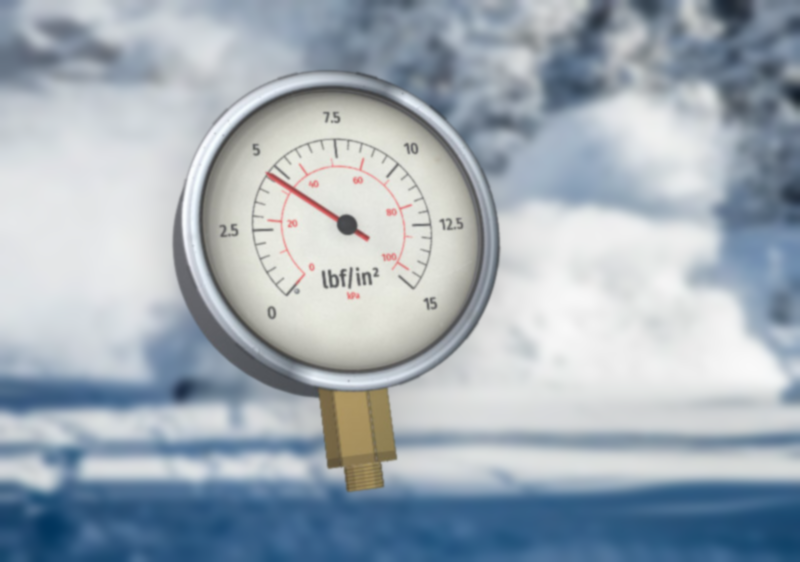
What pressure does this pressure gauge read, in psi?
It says 4.5 psi
